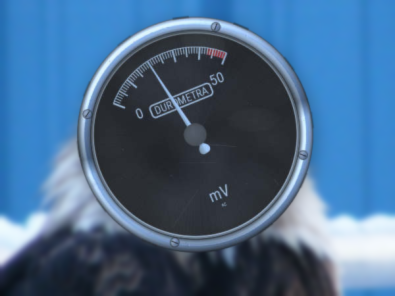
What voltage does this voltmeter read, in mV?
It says 20 mV
